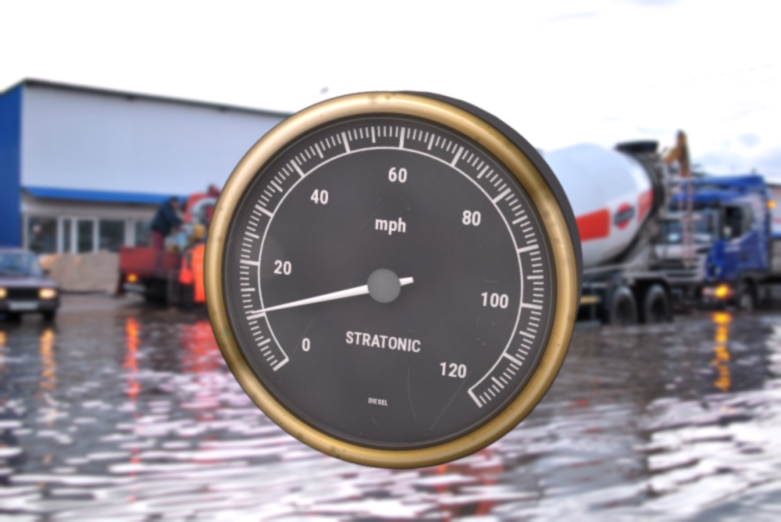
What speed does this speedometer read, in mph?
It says 11 mph
